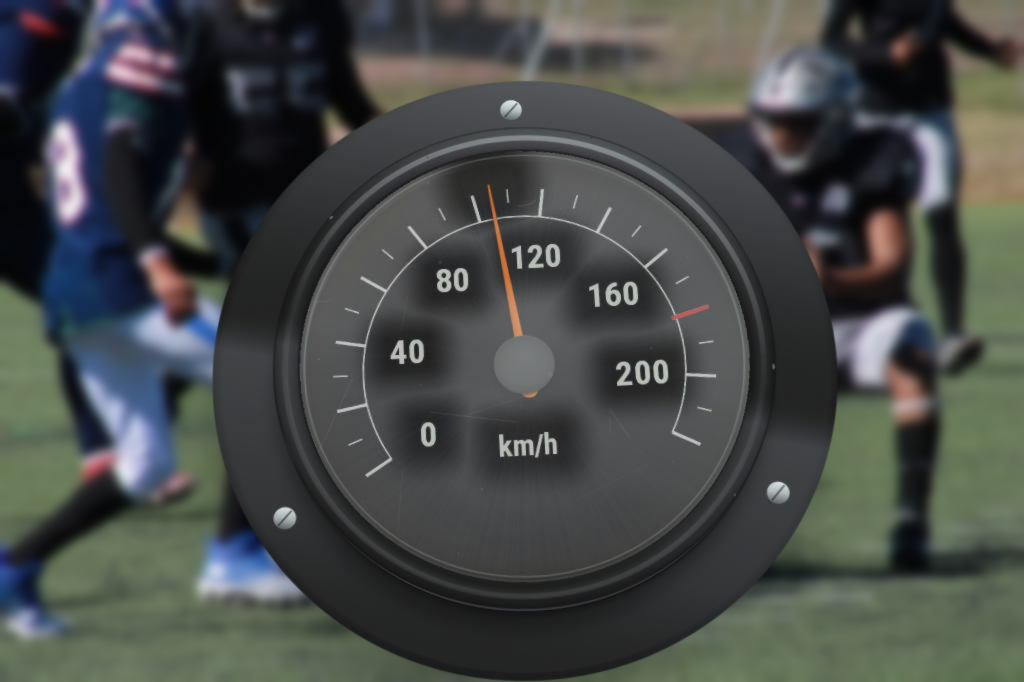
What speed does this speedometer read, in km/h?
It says 105 km/h
